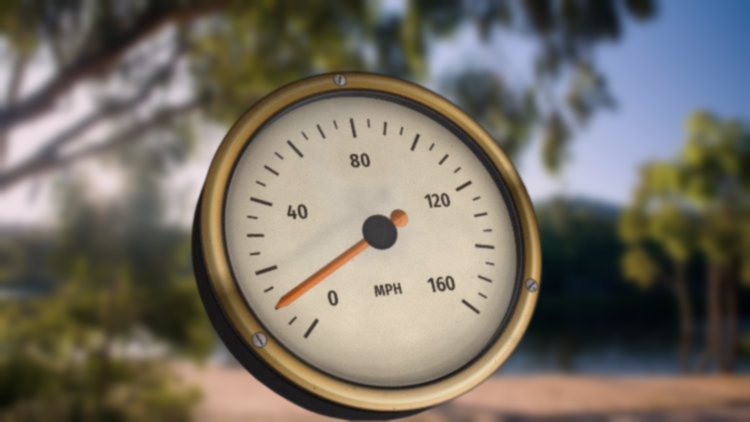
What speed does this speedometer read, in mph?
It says 10 mph
